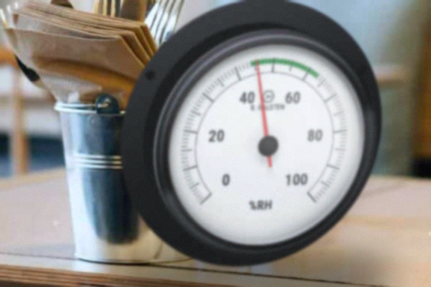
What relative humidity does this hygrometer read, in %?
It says 45 %
